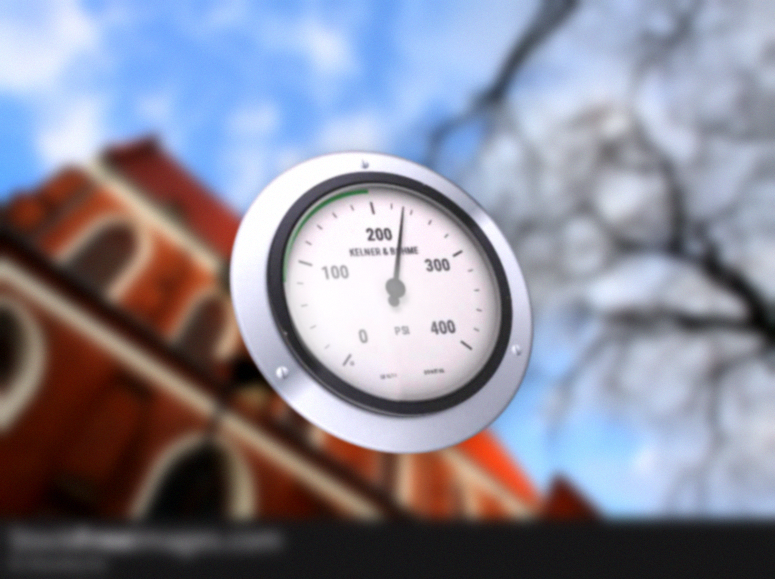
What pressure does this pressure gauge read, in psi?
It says 230 psi
